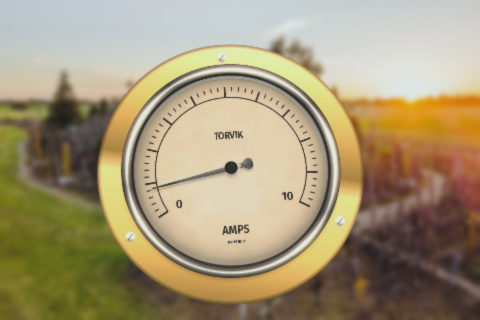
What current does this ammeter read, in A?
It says 0.8 A
